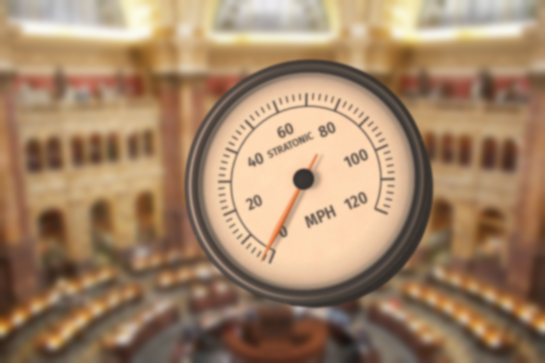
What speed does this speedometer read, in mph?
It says 2 mph
